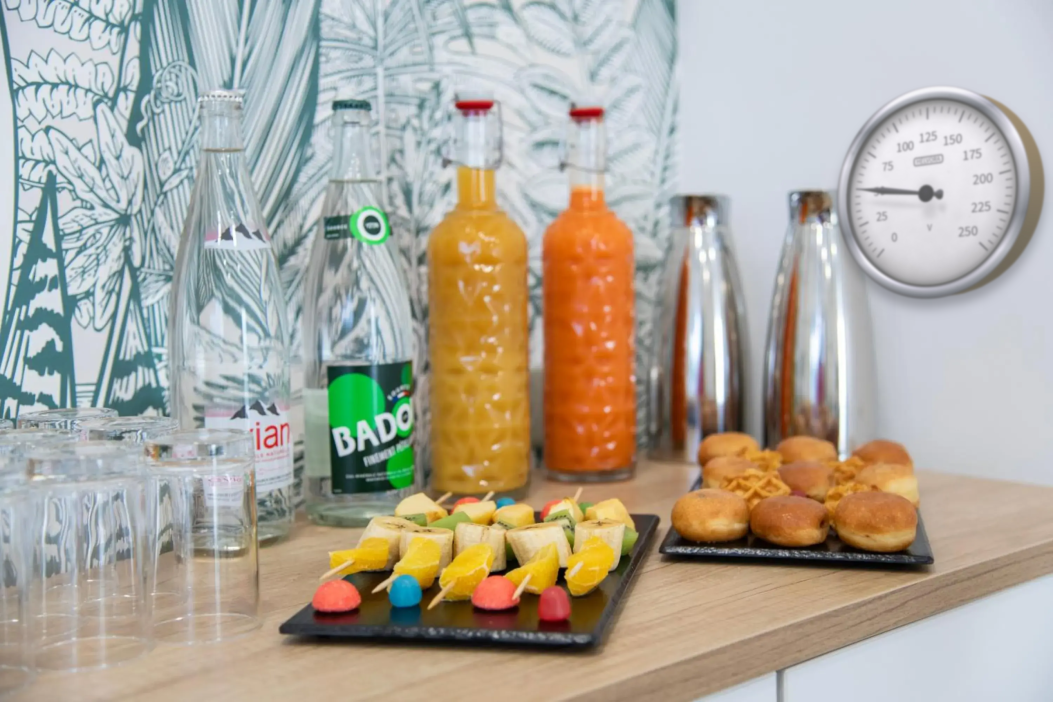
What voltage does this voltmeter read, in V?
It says 50 V
